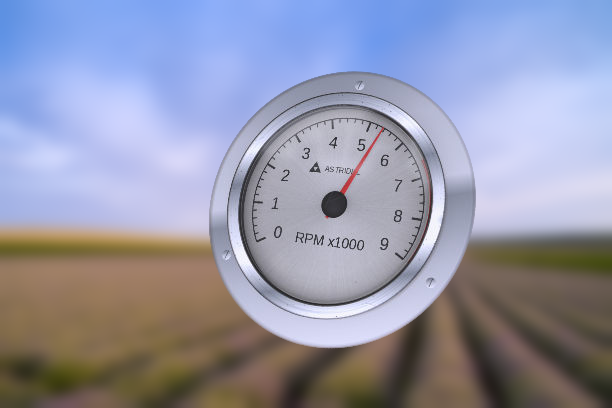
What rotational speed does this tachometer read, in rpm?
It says 5400 rpm
